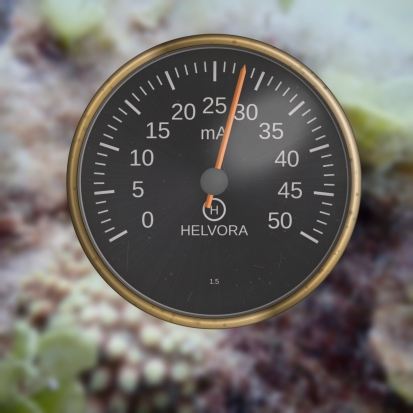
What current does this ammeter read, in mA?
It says 28 mA
